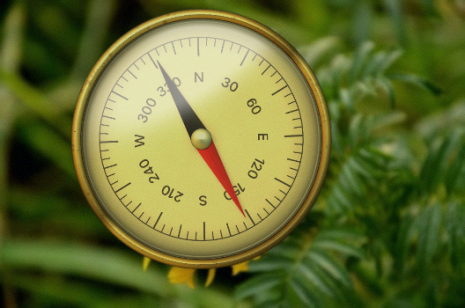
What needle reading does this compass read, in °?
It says 152.5 °
